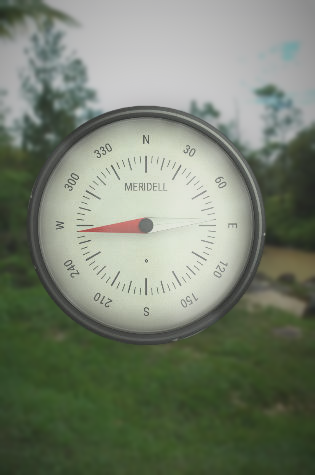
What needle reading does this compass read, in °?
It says 265 °
